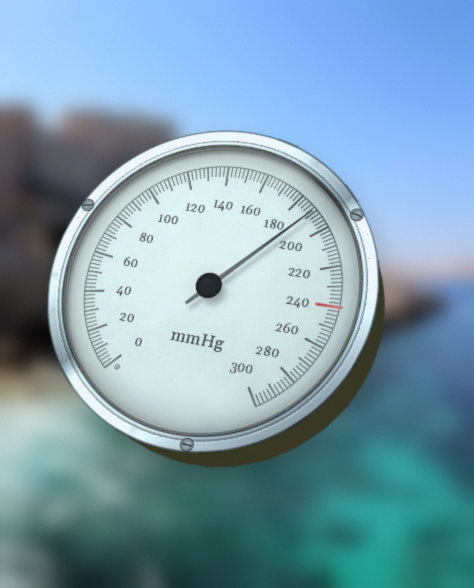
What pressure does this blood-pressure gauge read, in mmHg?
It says 190 mmHg
